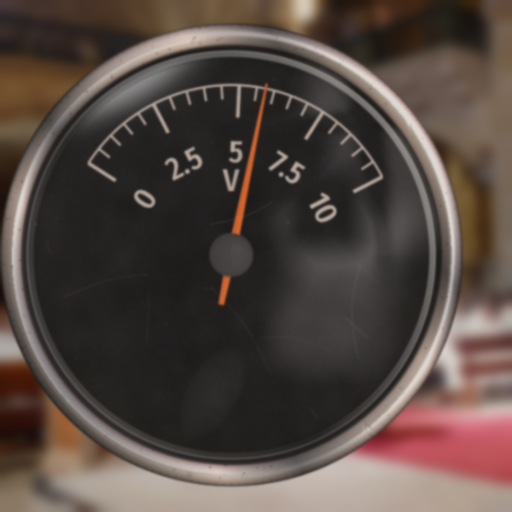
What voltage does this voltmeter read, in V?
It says 5.75 V
